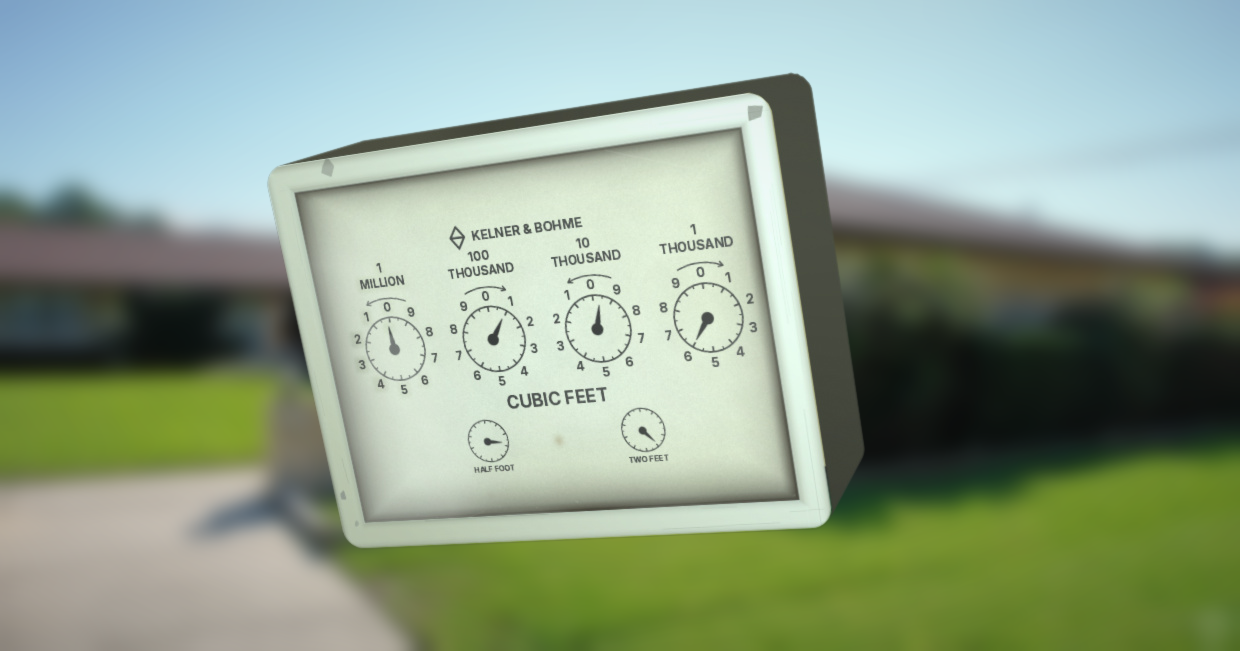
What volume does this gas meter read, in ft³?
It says 9600 ft³
